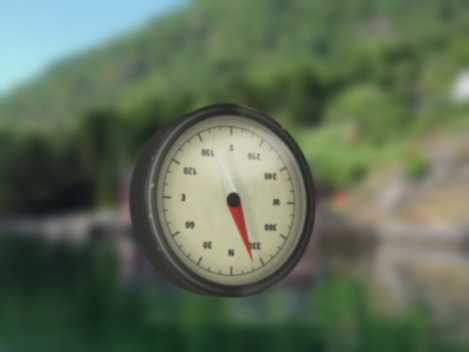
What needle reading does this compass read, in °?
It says 340 °
